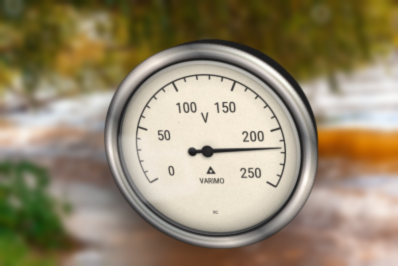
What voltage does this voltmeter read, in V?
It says 215 V
